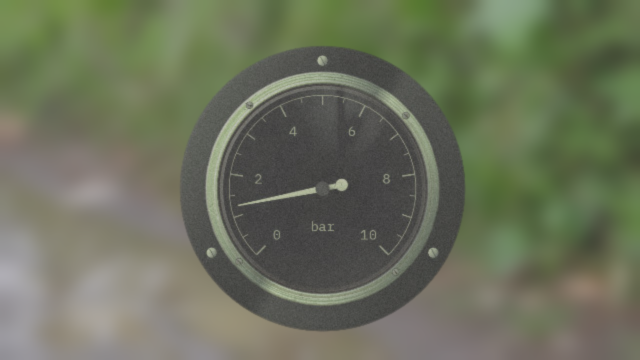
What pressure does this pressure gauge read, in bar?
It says 1.25 bar
